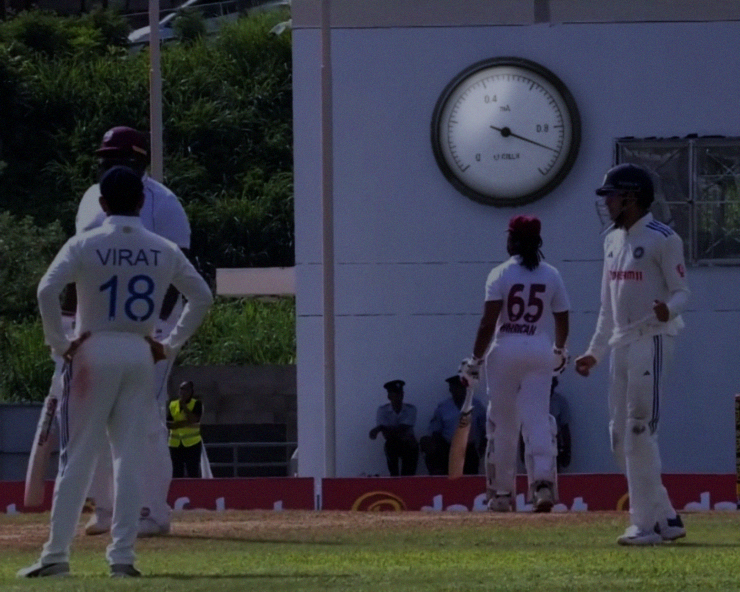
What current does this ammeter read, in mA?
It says 0.9 mA
